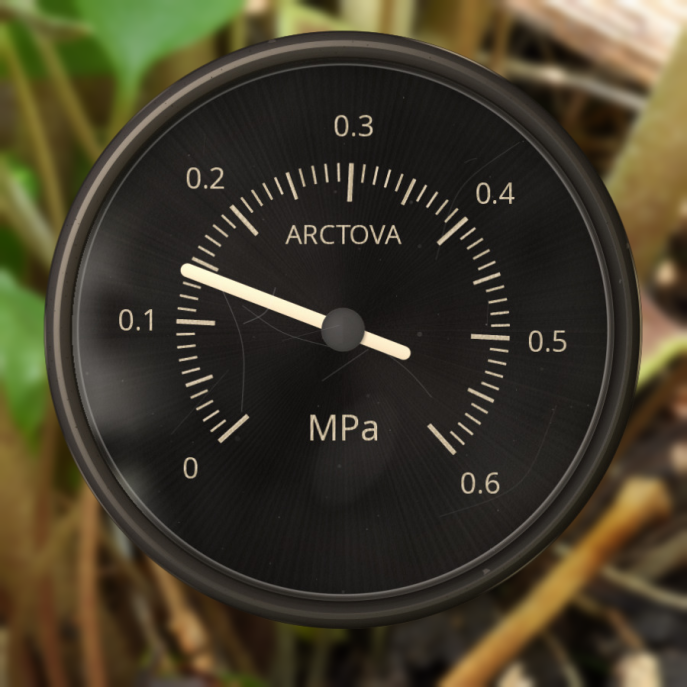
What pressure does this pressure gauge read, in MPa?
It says 0.14 MPa
